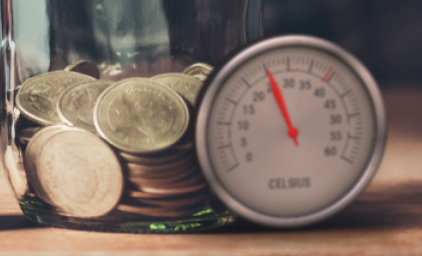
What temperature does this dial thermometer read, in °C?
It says 25 °C
